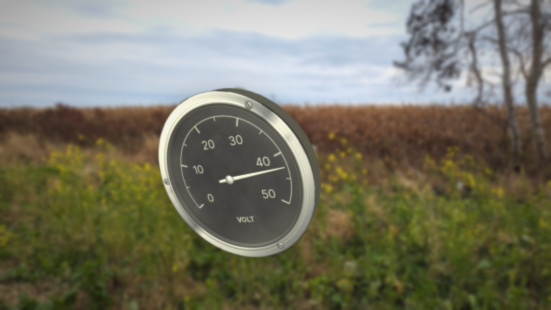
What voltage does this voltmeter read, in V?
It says 42.5 V
